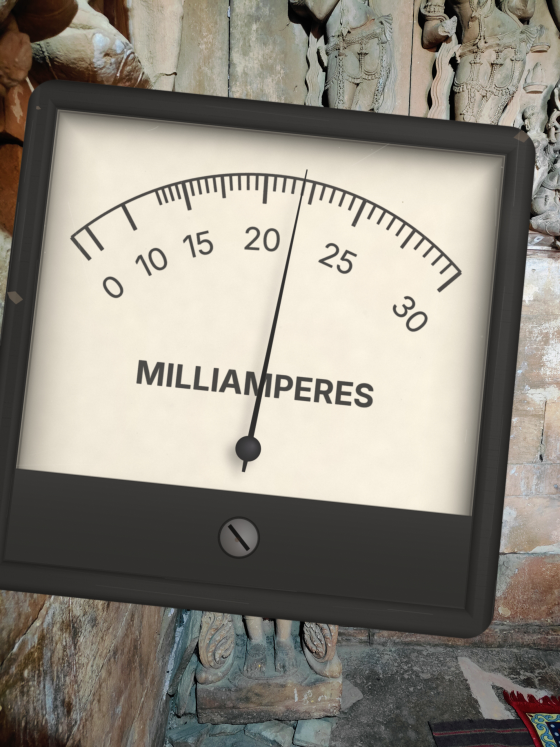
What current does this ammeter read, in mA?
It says 22 mA
